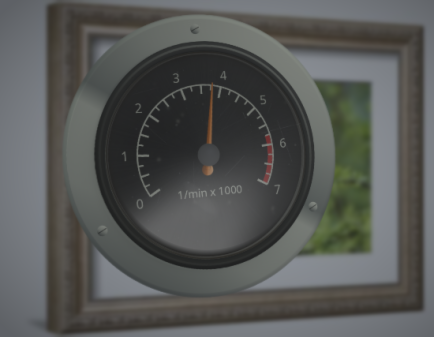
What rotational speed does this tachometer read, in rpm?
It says 3750 rpm
